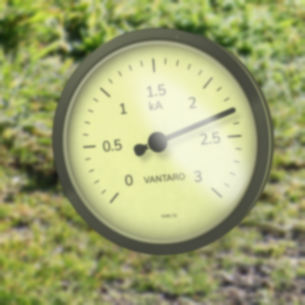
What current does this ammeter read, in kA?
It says 2.3 kA
